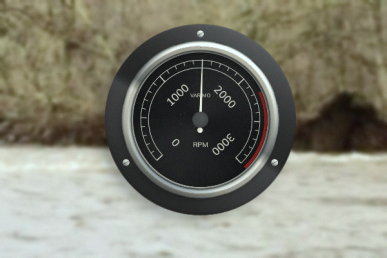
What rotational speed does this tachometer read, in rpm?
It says 1500 rpm
